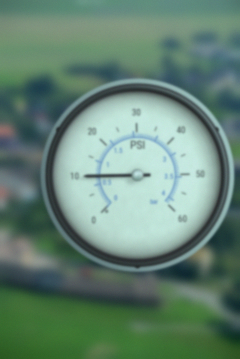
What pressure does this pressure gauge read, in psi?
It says 10 psi
